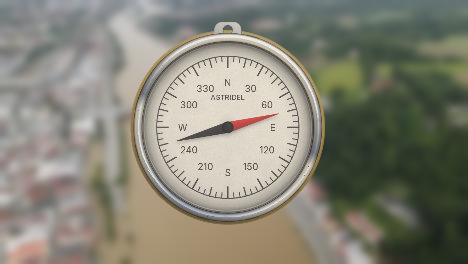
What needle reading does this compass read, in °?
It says 75 °
